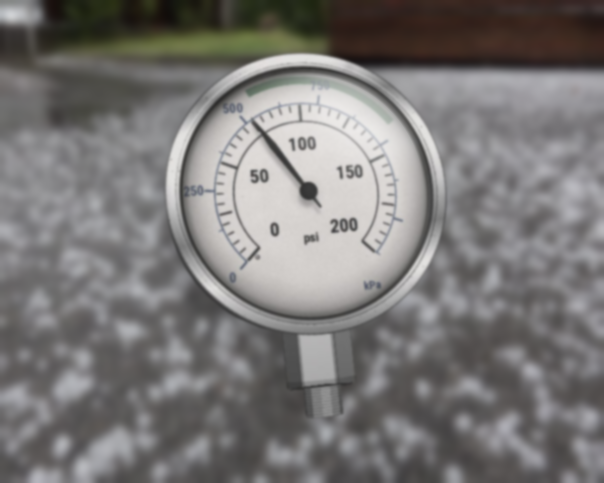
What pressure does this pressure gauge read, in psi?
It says 75 psi
